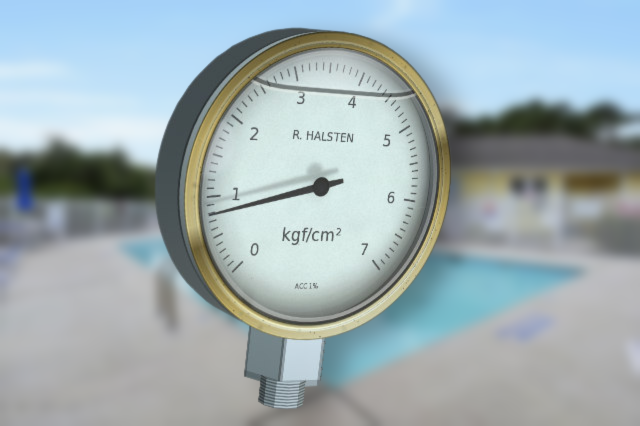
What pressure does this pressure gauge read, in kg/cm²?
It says 0.8 kg/cm²
